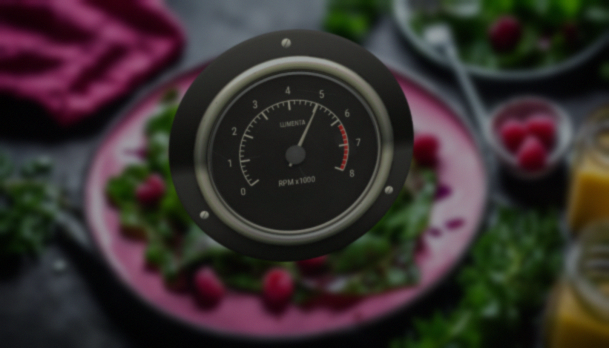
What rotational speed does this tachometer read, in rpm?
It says 5000 rpm
